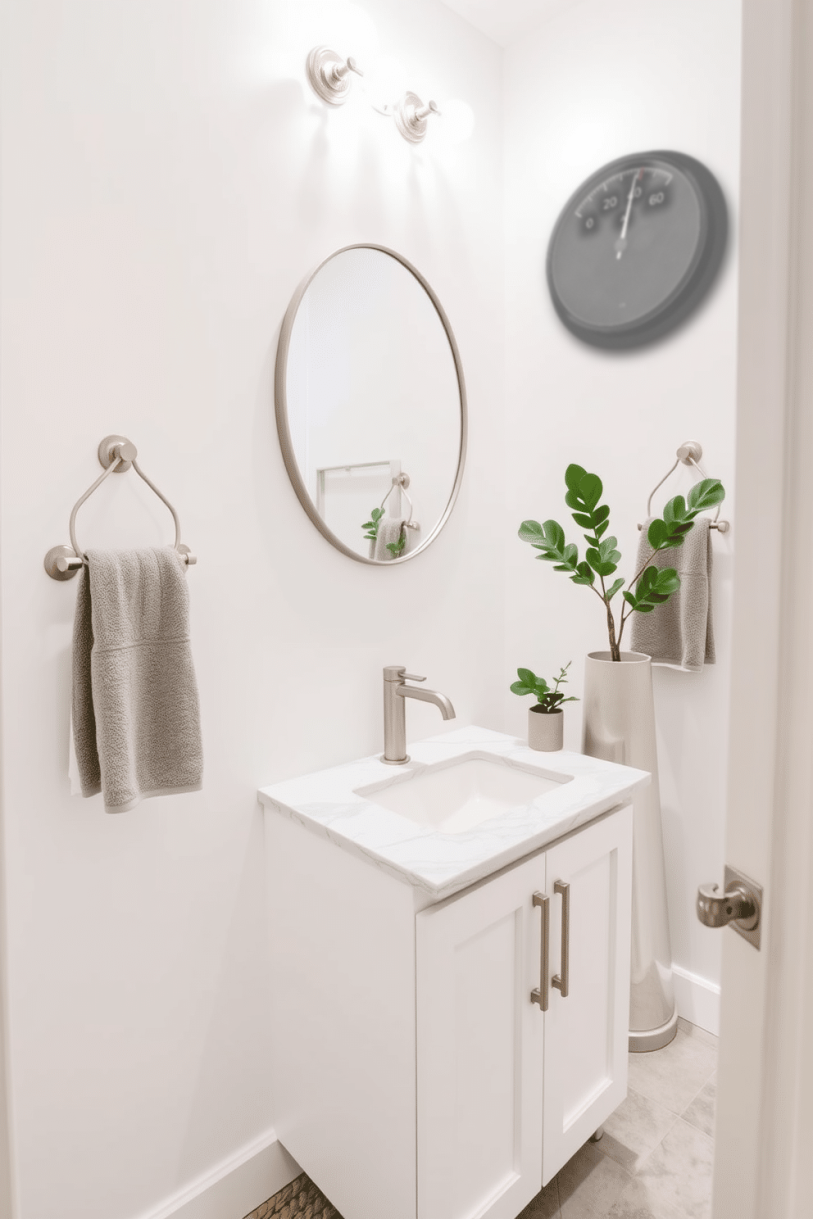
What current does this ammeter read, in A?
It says 40 A
